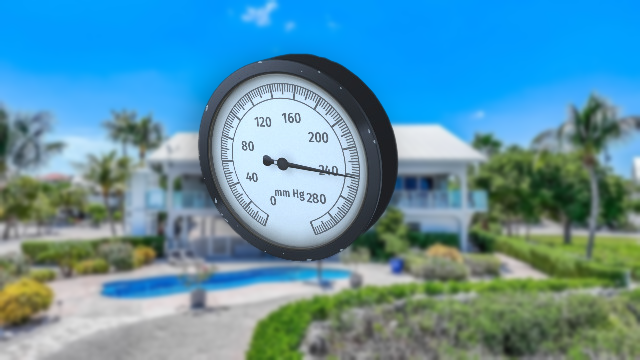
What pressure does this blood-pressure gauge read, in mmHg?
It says 240 mmHg
